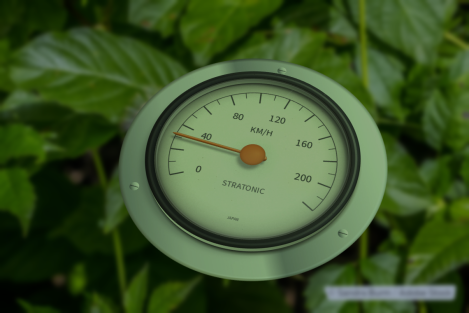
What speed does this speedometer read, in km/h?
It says 30 km/h
